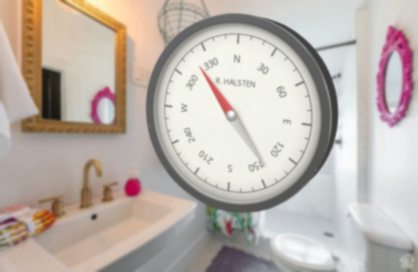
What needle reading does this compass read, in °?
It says 320 °
